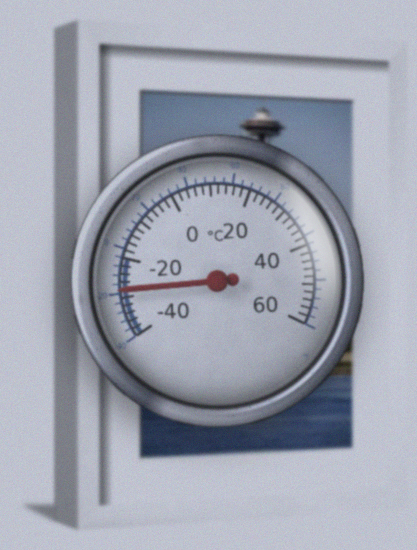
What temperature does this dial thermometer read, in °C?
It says -28 °C
